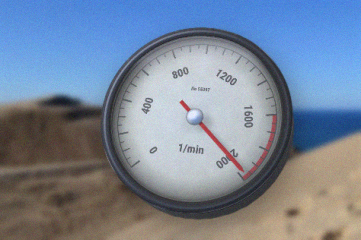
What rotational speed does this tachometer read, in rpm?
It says 1975 rpm
